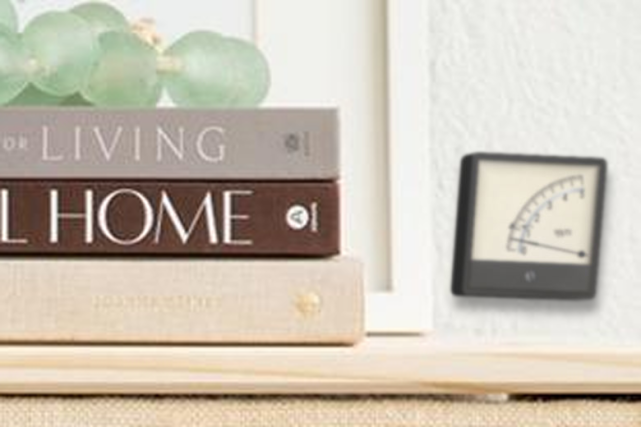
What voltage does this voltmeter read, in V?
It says 0.5 V
